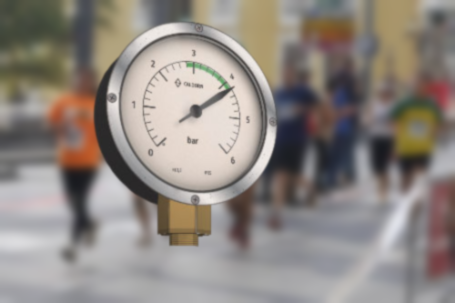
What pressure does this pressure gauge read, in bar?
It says 4.2 bar
